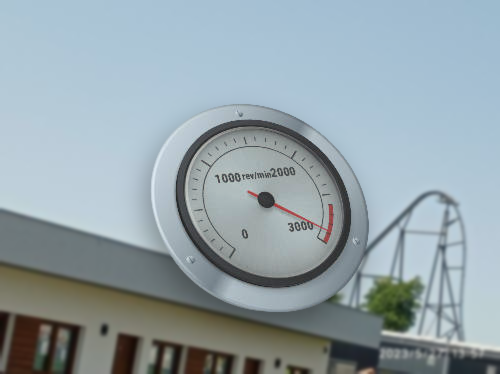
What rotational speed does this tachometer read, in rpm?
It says 2900 rpm
